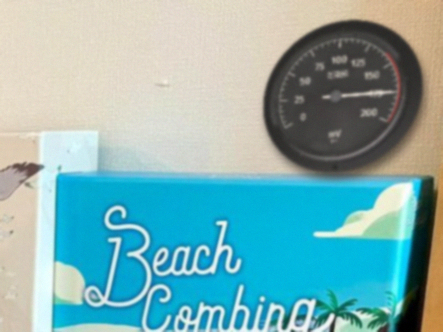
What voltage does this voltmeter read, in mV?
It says 175 mV
